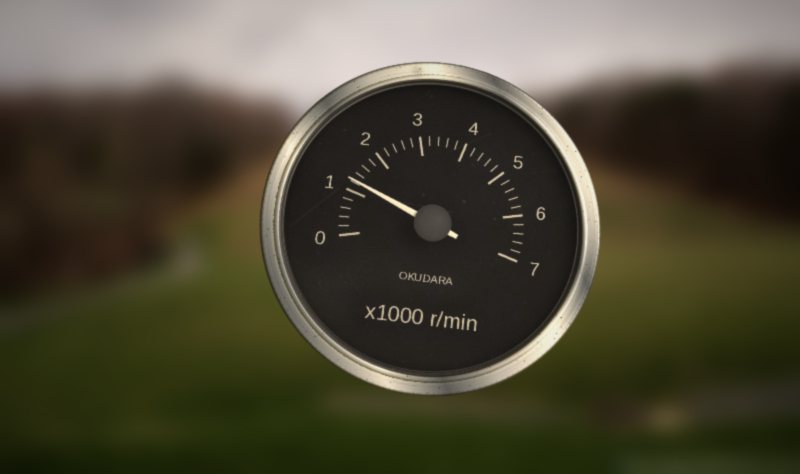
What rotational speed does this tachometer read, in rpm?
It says 1200 rpm
